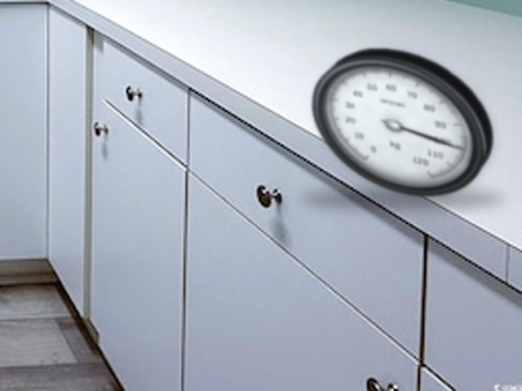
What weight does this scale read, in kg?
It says 100 kg
